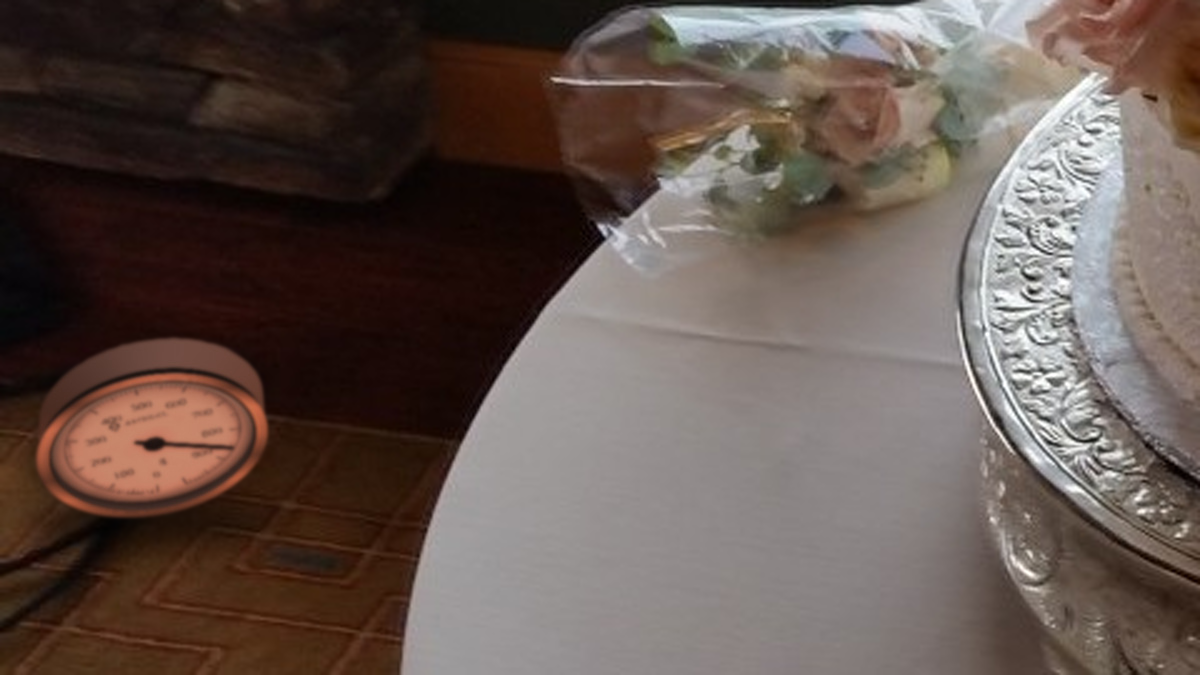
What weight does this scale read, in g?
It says 850 g
